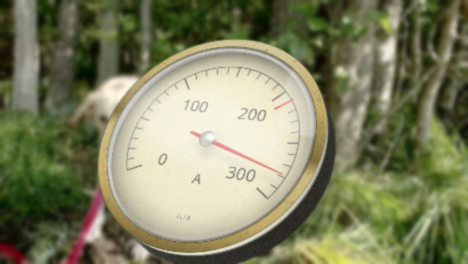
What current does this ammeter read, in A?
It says 280 A
